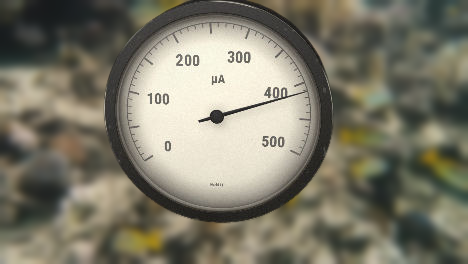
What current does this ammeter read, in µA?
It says 410 µA
